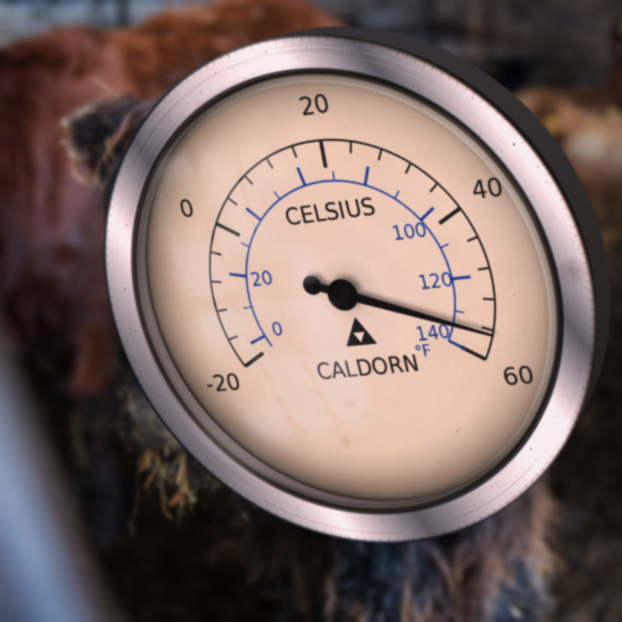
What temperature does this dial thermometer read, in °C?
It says 56 °C
